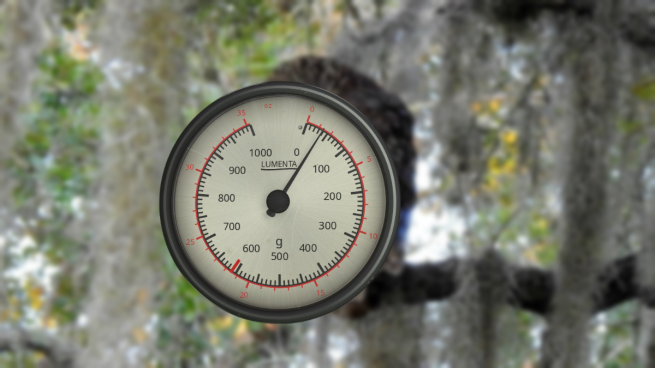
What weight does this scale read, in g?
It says 40 g
